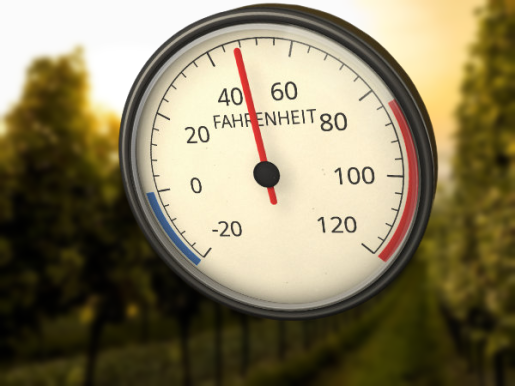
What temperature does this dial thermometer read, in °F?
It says 48 °F
